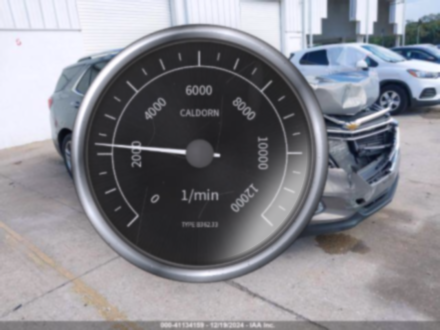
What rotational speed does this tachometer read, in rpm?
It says 2250 rpm
